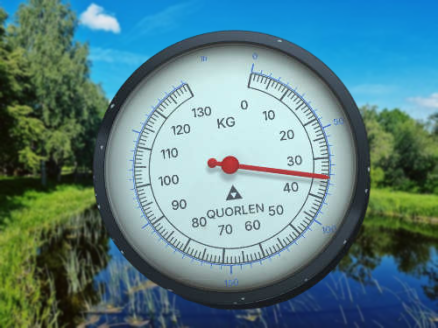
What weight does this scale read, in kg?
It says 35 kg
